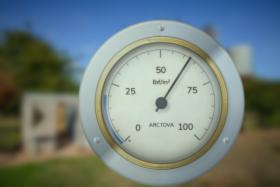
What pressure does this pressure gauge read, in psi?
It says 62.5 psi
